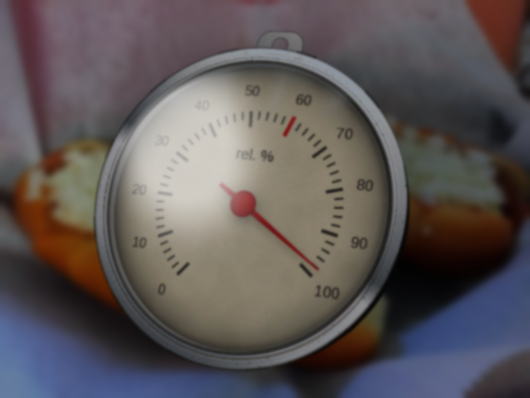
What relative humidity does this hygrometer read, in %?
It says 98 %
